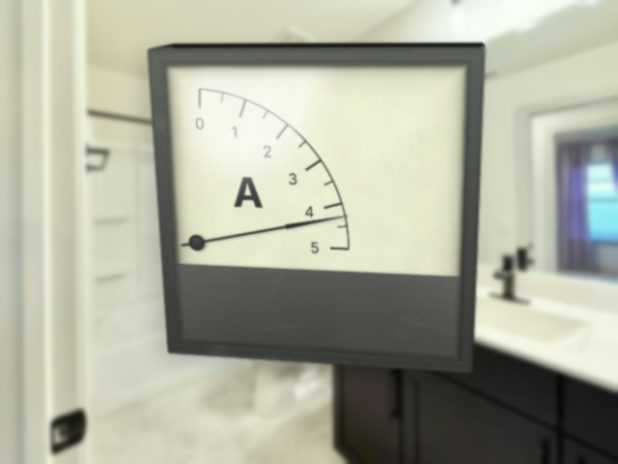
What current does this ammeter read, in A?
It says 4.25 A
